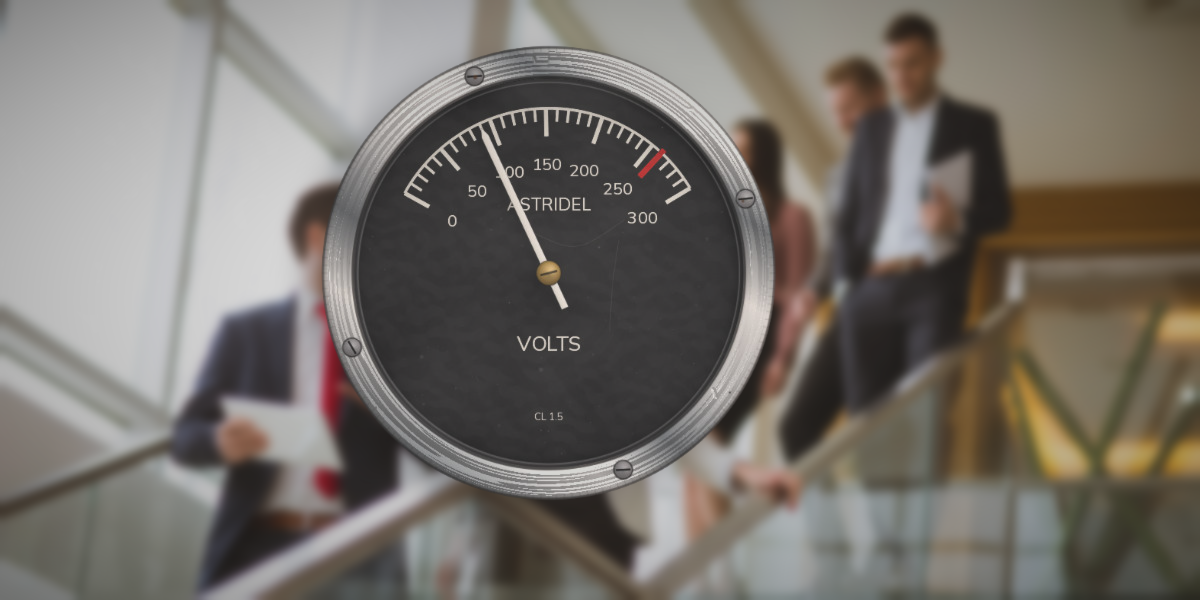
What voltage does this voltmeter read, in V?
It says 90 V
